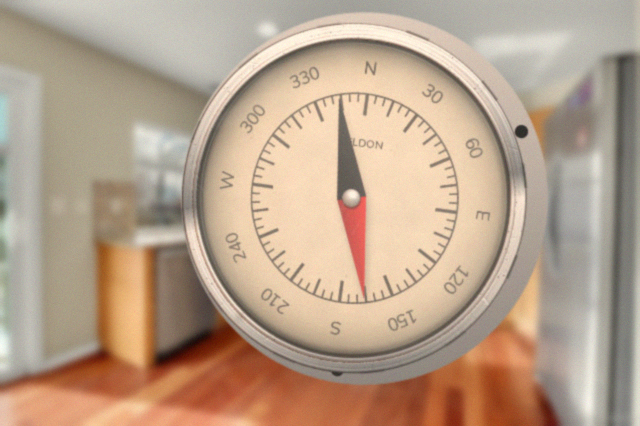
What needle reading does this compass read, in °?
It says 165 °
